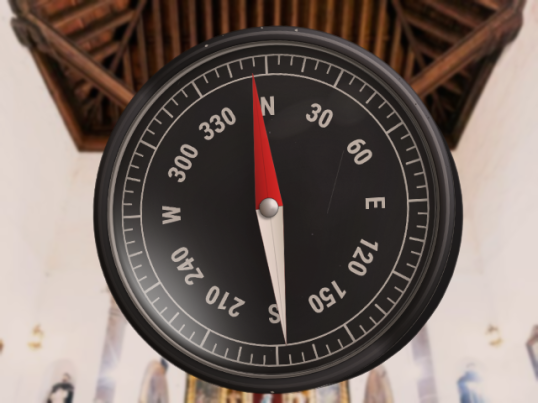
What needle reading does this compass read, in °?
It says 355 °
